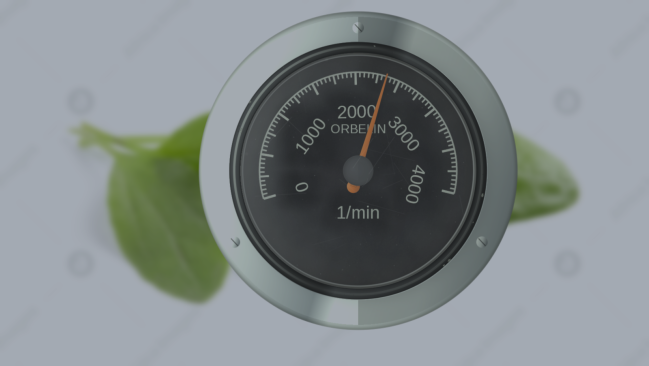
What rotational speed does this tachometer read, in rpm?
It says 2350 rpm
